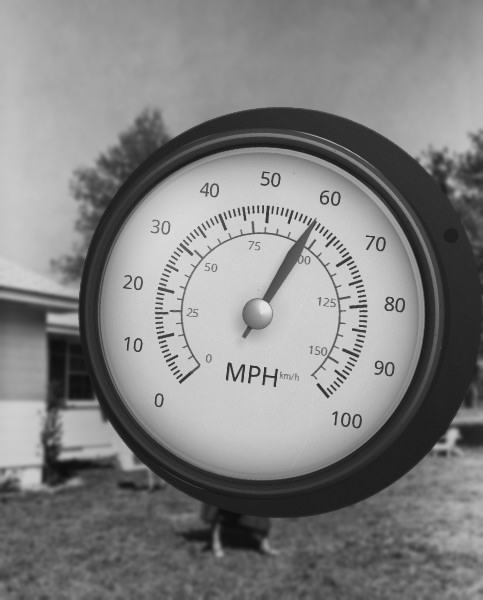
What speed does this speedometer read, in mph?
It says 60 mph
